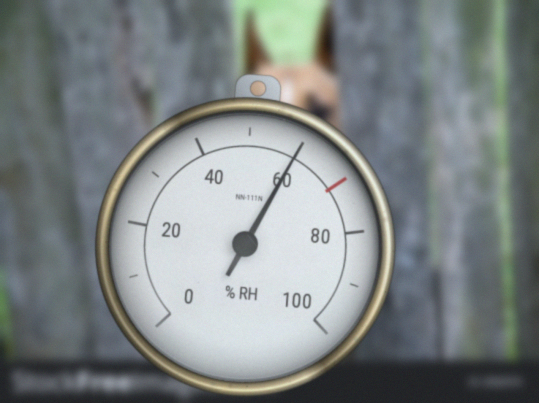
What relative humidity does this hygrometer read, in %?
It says 60 %
